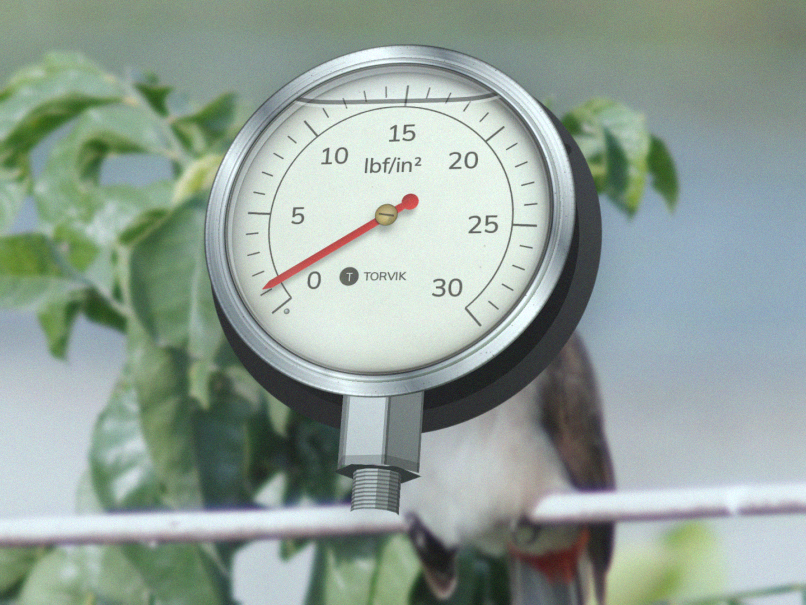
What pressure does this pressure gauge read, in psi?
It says 1 psi
